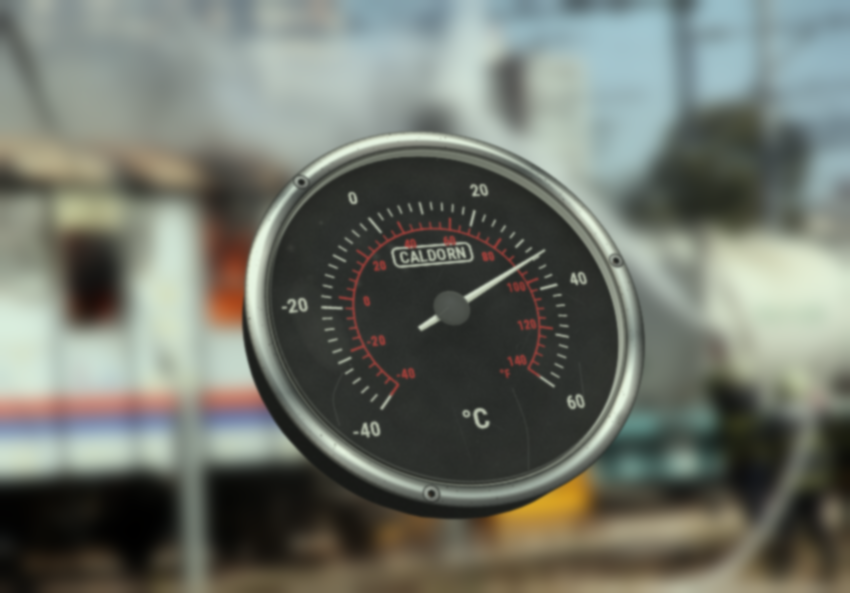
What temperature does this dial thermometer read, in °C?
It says 34 °C
